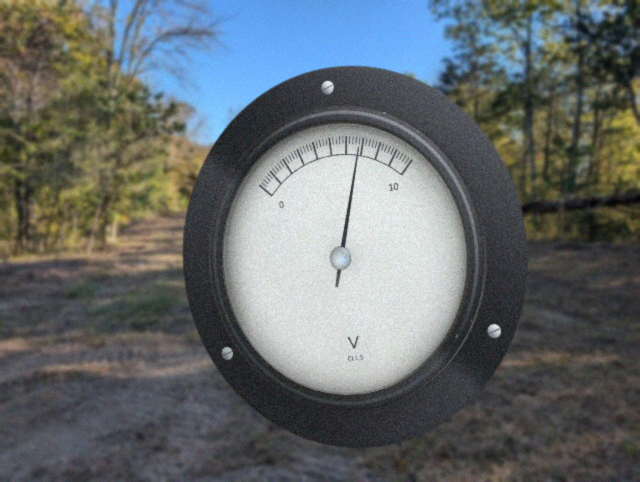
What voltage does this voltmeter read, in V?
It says 7 V
